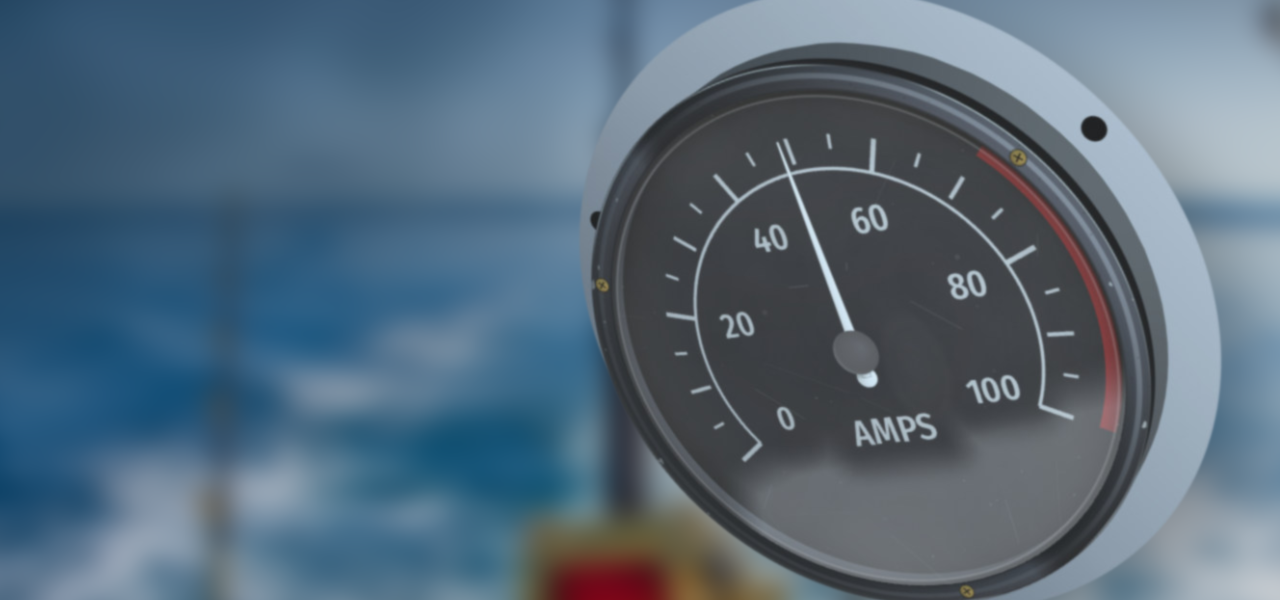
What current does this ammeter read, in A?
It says 50 A
